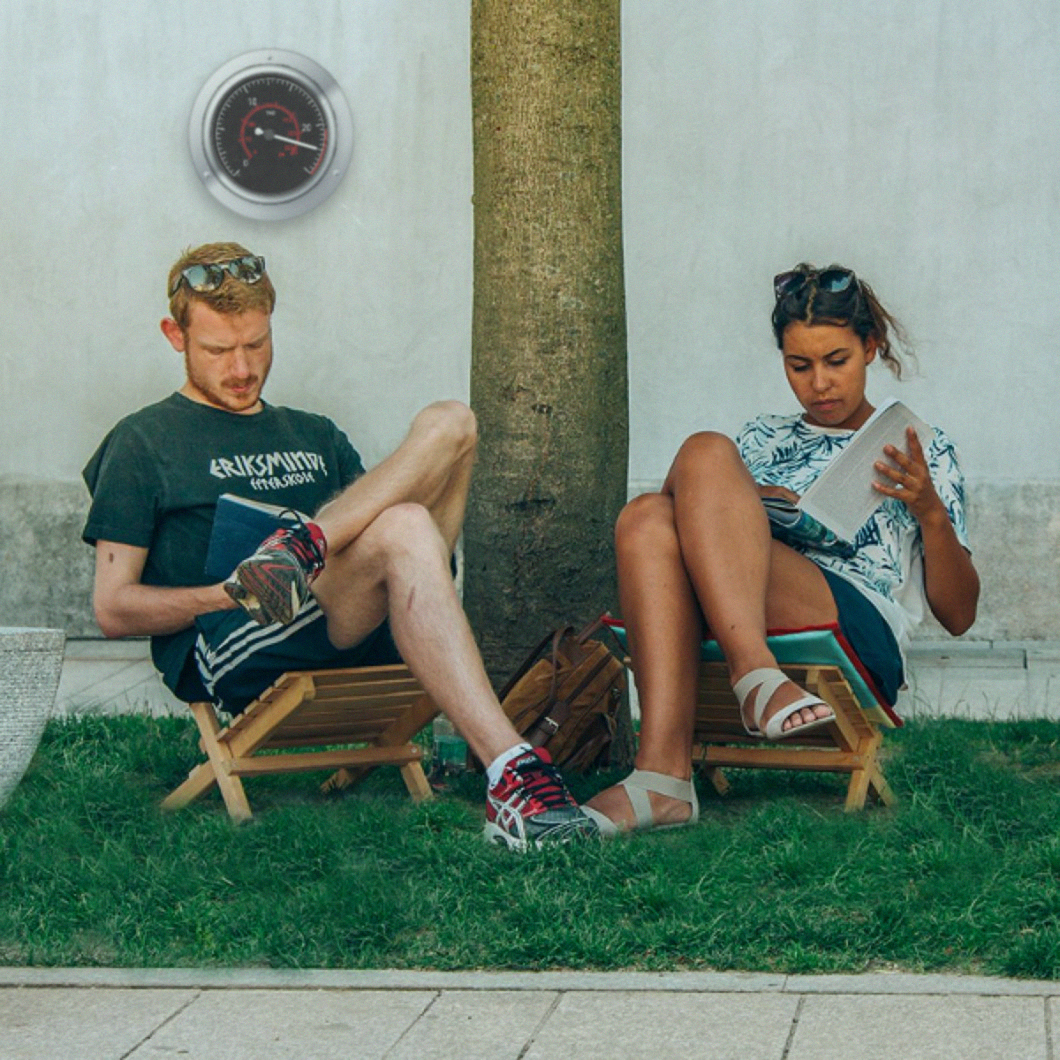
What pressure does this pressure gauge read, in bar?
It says 22.5 bar
